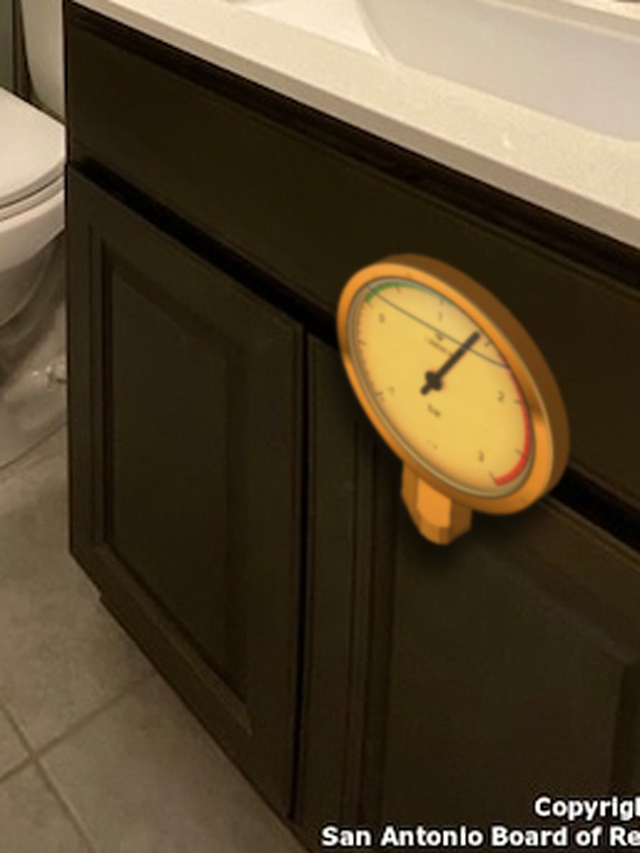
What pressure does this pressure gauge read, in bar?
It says 1.4 bar
